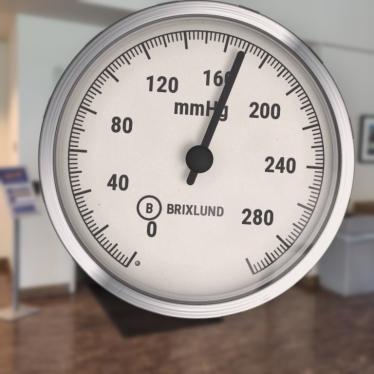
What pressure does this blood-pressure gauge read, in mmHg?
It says 168 mmHg
